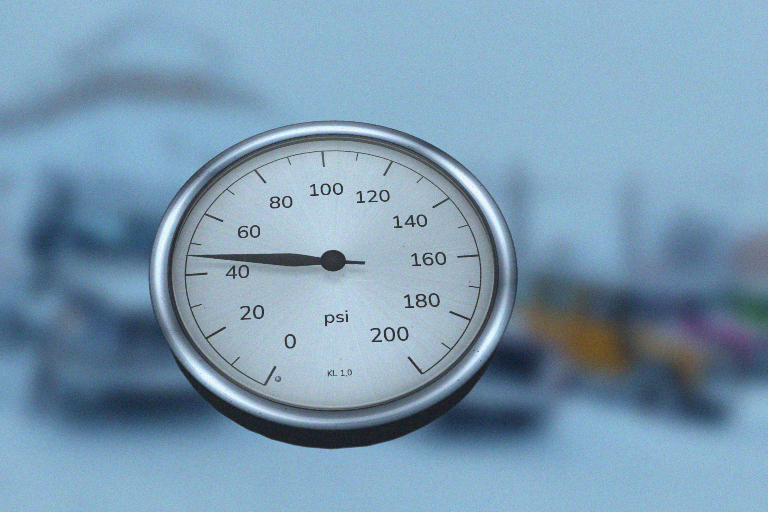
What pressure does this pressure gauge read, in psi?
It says 45 psi
